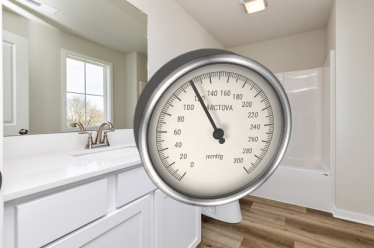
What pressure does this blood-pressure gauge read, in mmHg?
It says 120 mmHg
